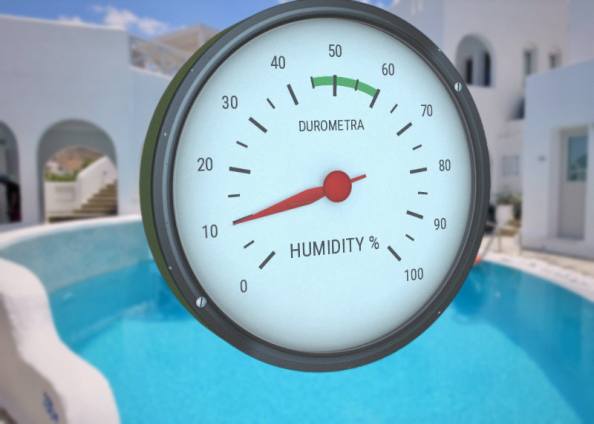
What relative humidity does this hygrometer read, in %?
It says 10 %
